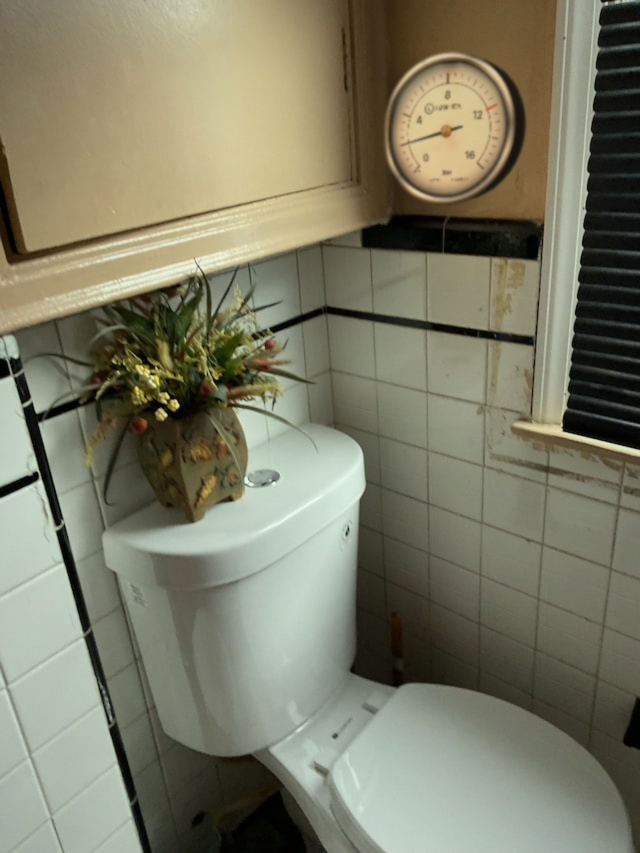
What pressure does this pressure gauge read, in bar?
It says 2 bar
